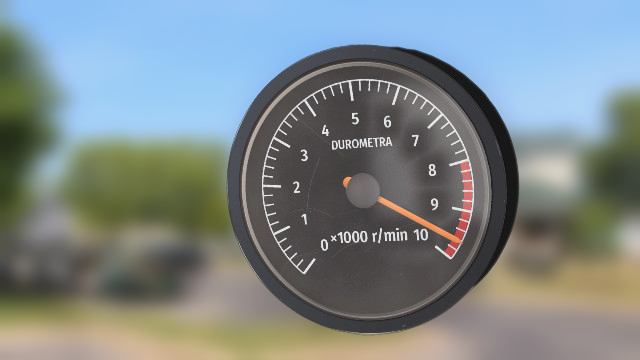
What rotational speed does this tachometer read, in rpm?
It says 9600 rpm
